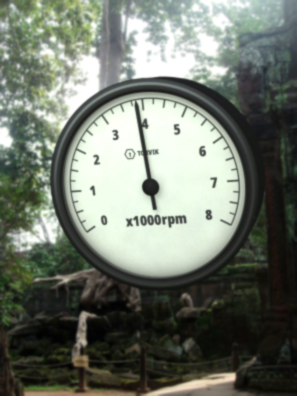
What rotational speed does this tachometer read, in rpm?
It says 3875 rpm
